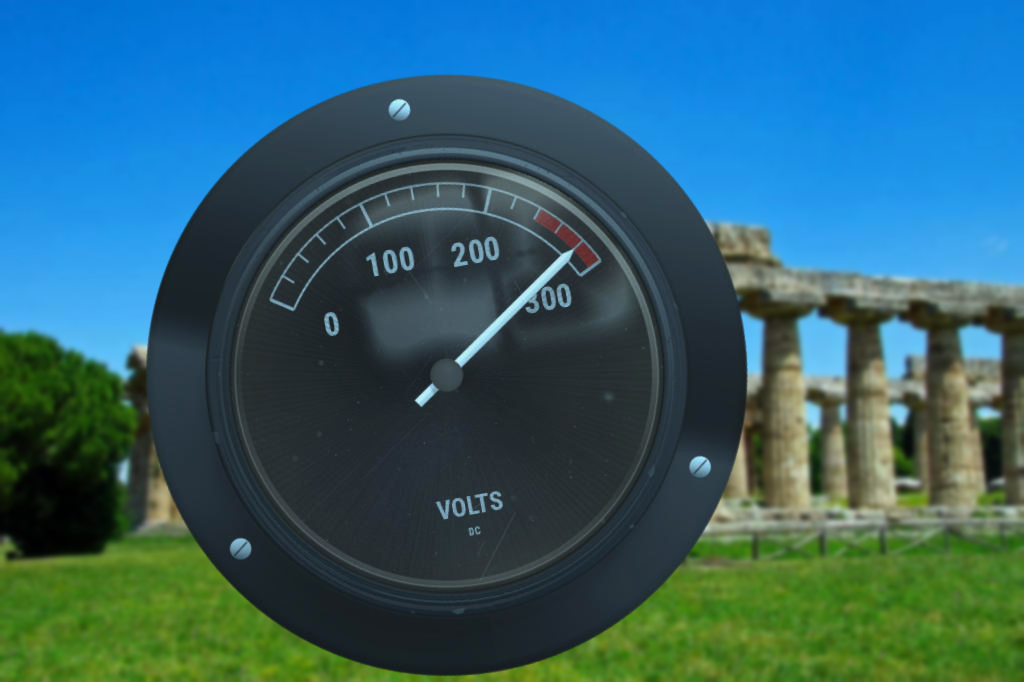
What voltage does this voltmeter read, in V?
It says 280 V
